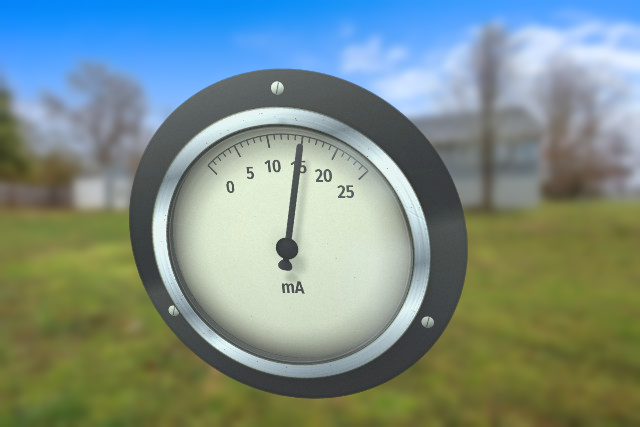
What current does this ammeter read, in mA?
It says 15 mA
